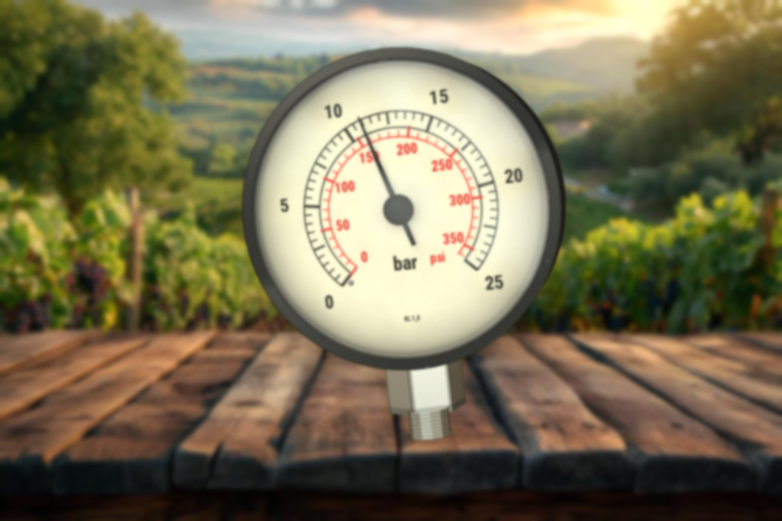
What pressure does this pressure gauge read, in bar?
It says 11 bar
